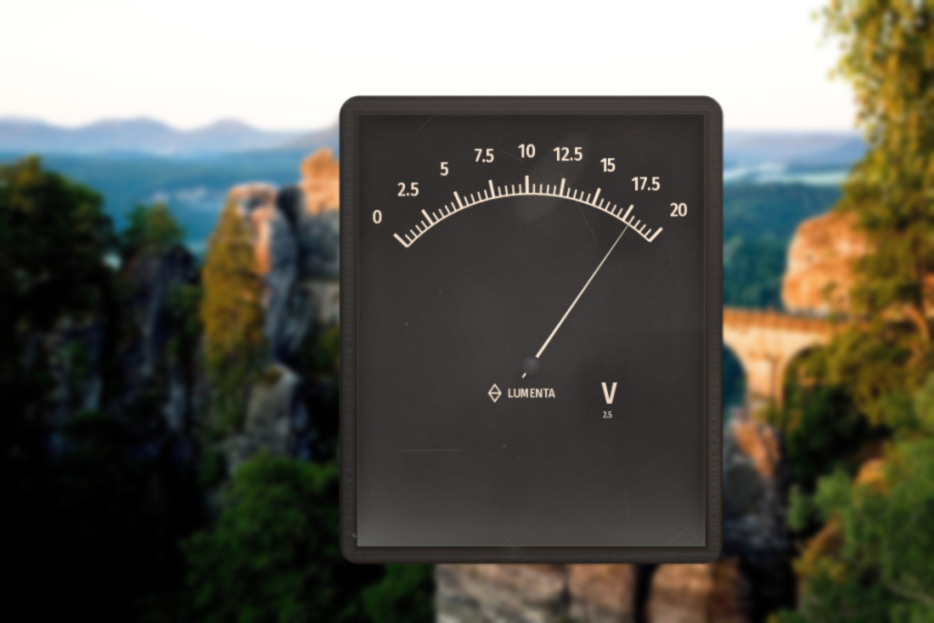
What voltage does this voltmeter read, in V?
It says 18 V
